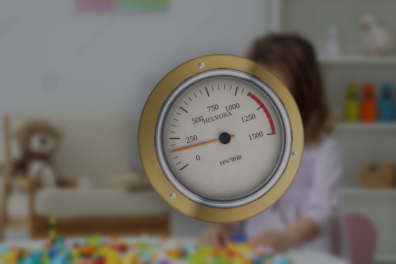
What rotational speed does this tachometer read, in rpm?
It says 150 rpm
